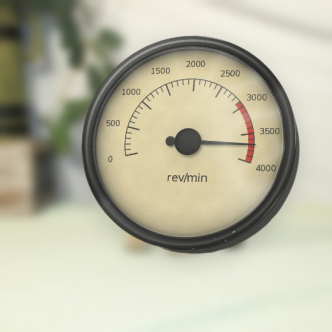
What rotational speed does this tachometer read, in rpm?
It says 3700 rpm
